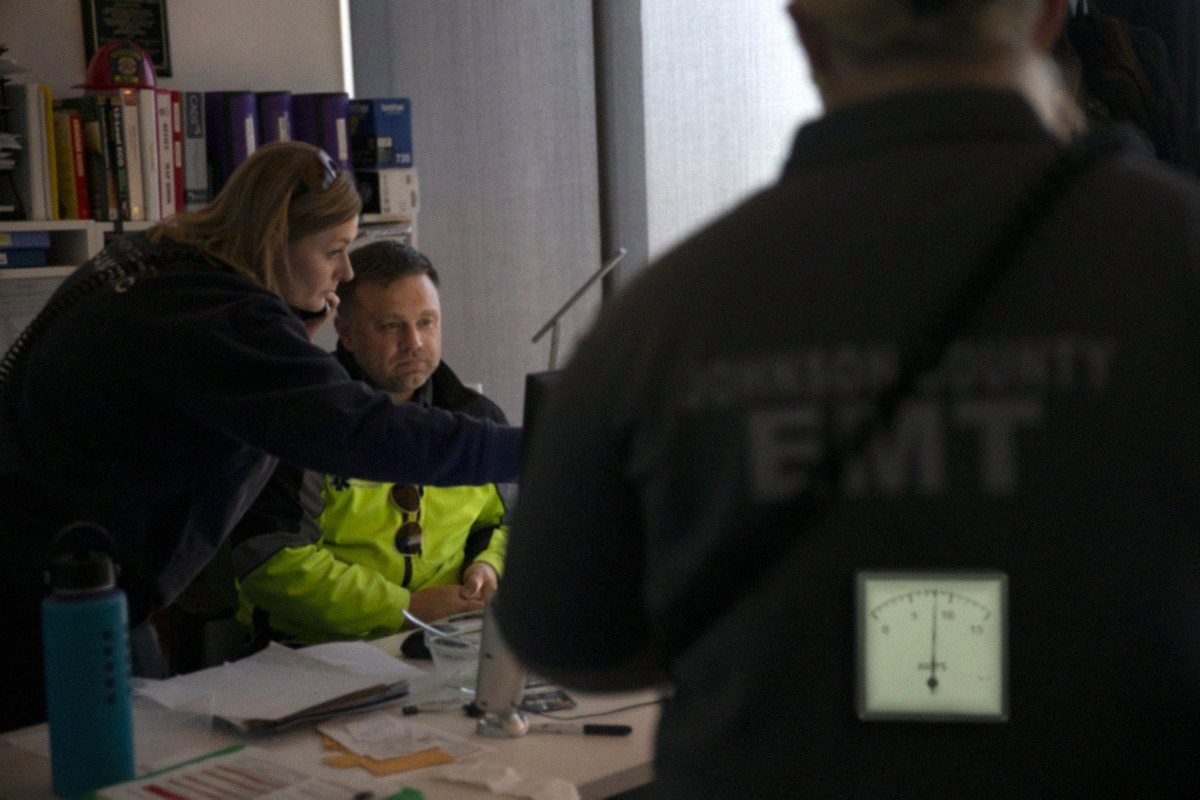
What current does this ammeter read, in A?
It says 8 A
